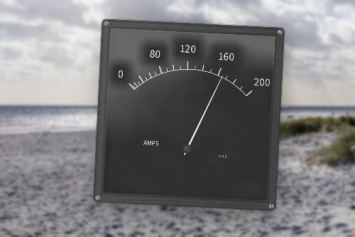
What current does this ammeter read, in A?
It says 165 A
